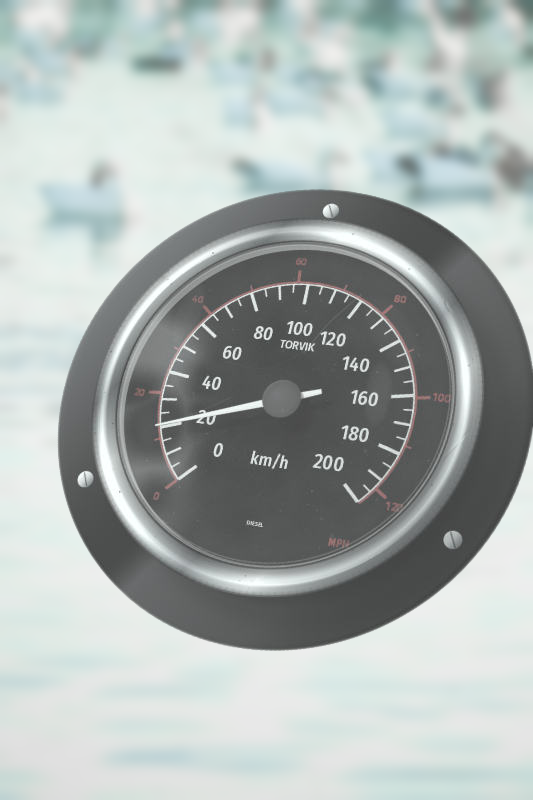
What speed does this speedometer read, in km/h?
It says 20 km/h
